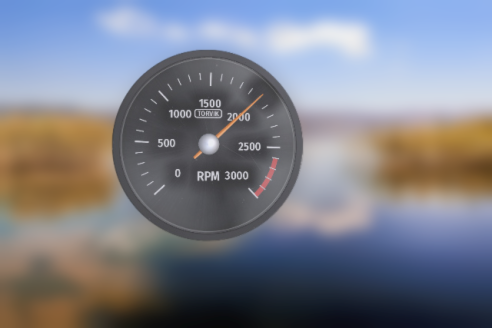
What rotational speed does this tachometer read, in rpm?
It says 2000 rpm
